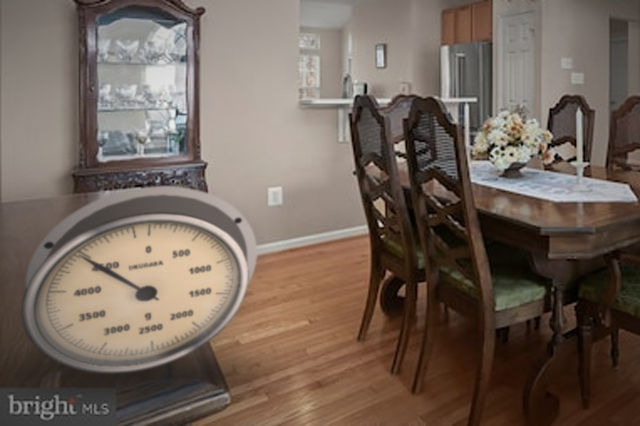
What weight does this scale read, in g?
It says 4500 g
